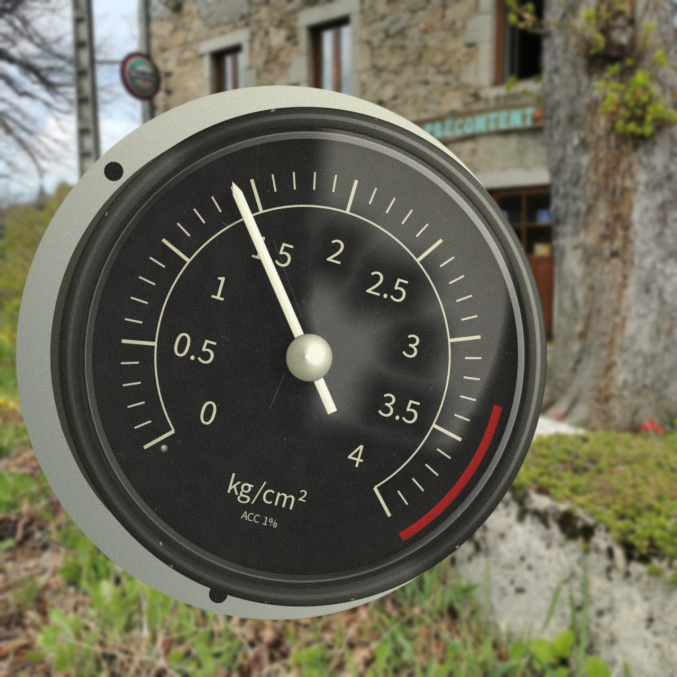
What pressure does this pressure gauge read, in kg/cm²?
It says 1.4 kg/cm²
